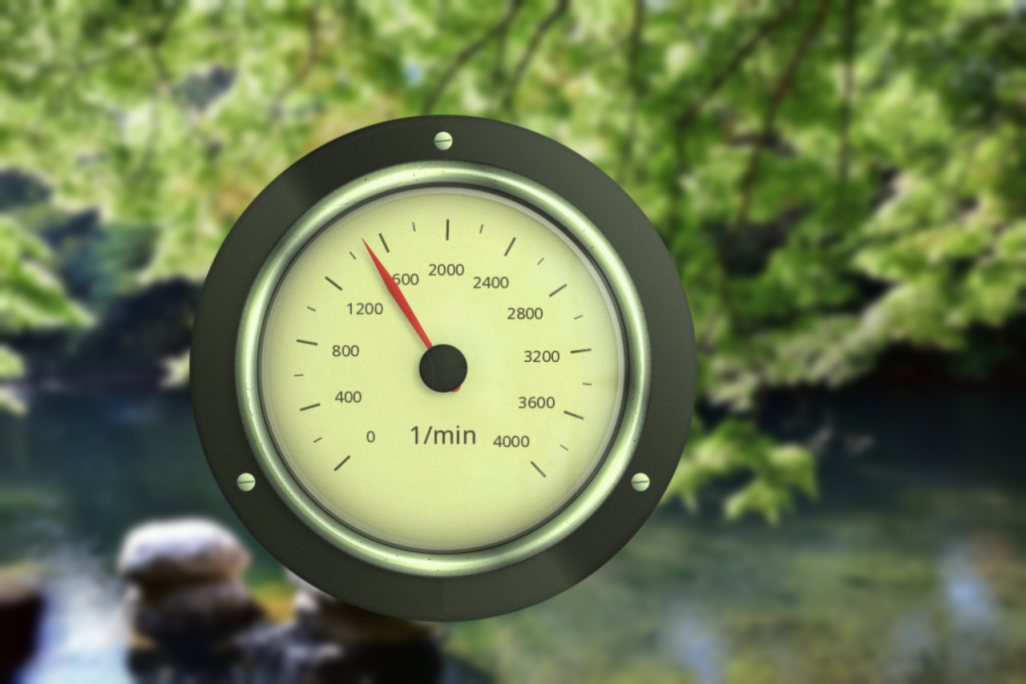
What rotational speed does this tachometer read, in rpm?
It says 1500 rpm
